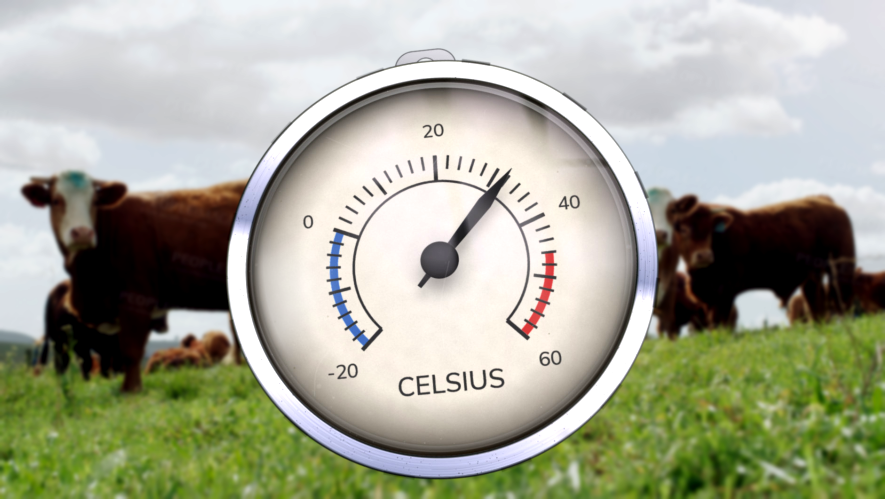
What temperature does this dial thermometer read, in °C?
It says 32 °C
